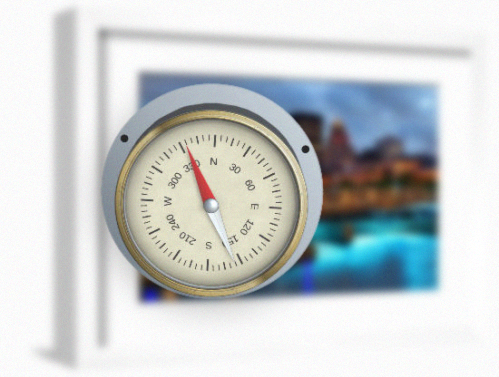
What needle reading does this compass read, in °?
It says 335 °
